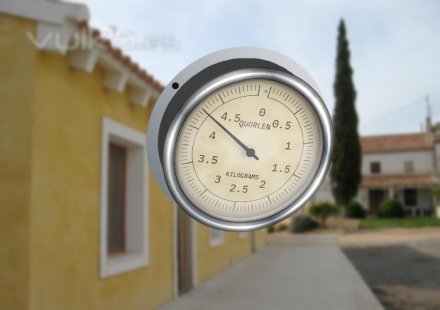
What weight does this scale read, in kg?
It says 4.25 kg
